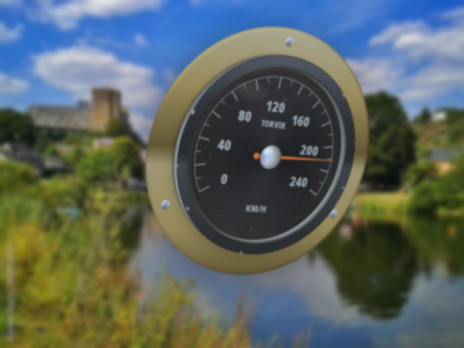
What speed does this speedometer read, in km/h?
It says 210 km/h
